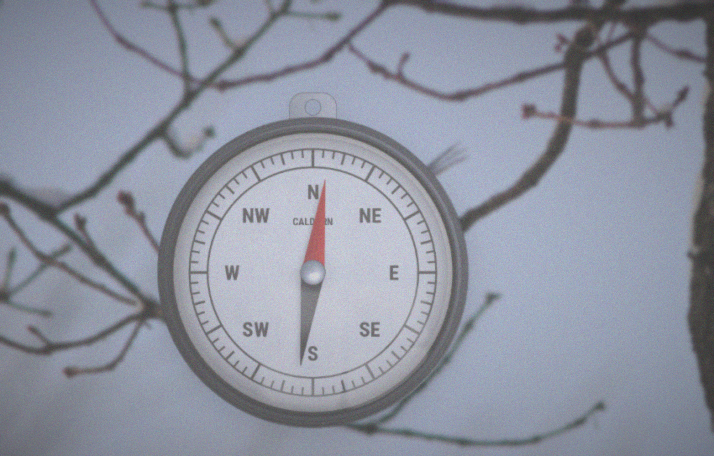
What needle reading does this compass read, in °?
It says 7.5 °
